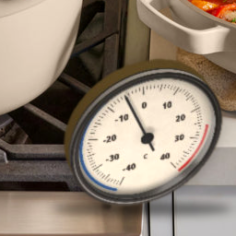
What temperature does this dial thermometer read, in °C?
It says -5 °C
